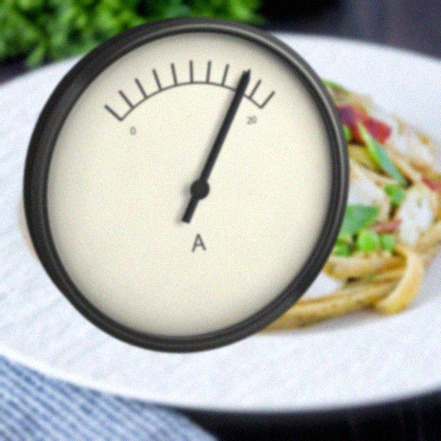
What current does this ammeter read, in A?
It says 16 A
